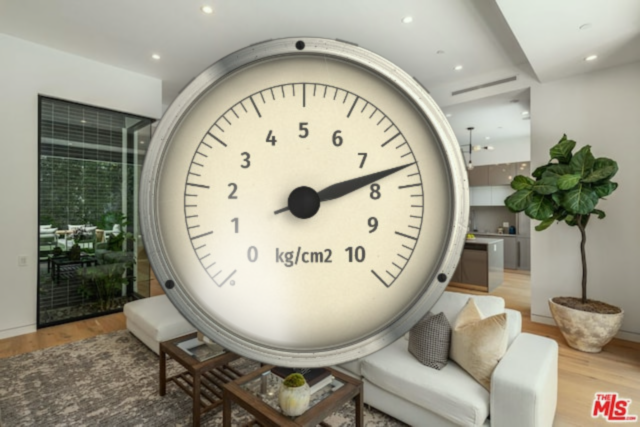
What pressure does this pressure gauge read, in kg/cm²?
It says 7.6 kg/cm²
